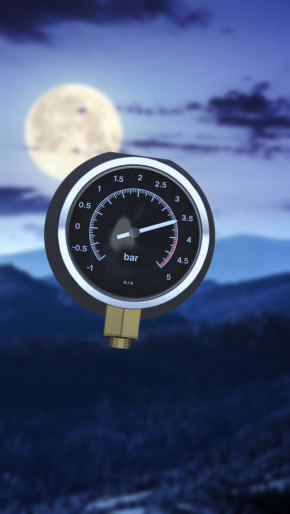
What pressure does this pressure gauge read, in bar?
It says 3.5 bar
